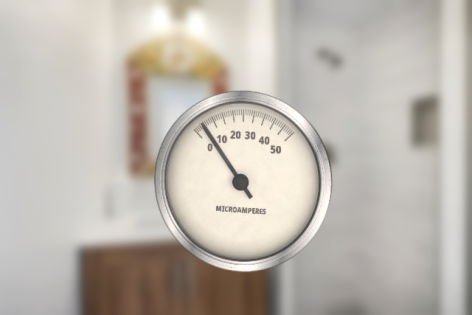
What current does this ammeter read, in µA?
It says 5 µA
